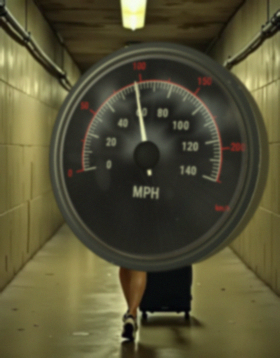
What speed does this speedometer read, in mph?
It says 60 mph
